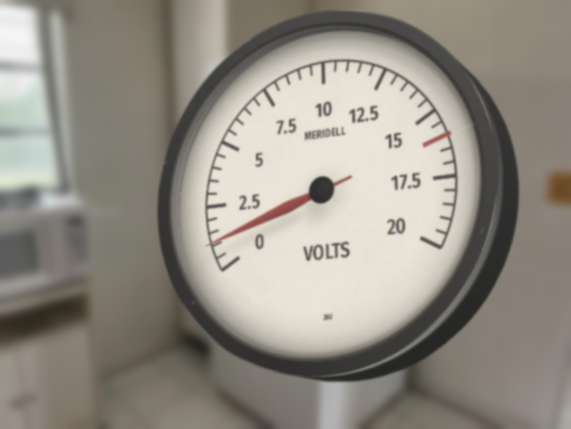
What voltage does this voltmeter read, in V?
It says 1 V
